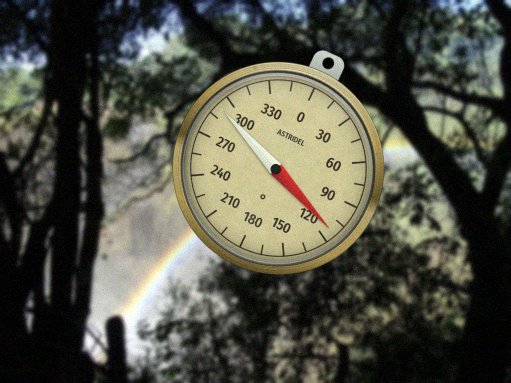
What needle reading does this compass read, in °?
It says 112.5 °
